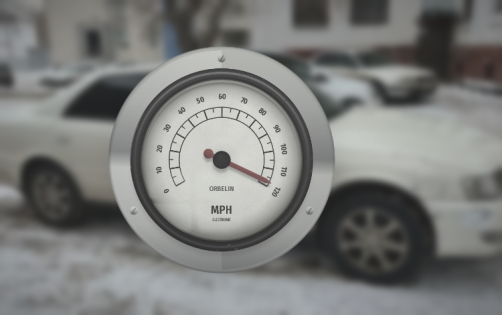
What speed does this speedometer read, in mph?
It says 117.5 mph
